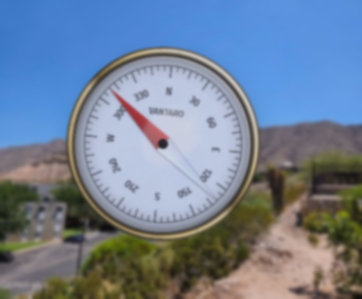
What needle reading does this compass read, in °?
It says 310 °
